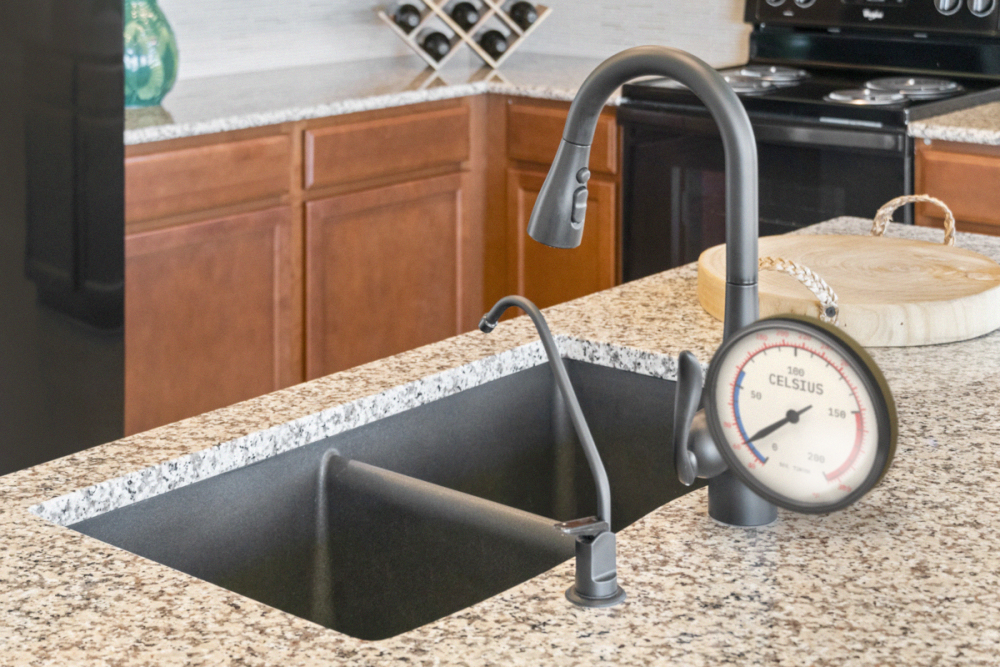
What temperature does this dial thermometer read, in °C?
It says 15 °C
